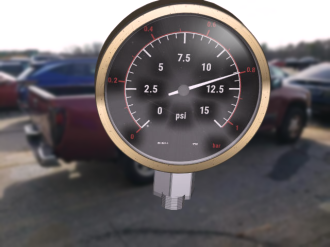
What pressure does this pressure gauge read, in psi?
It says 11.5 psi
